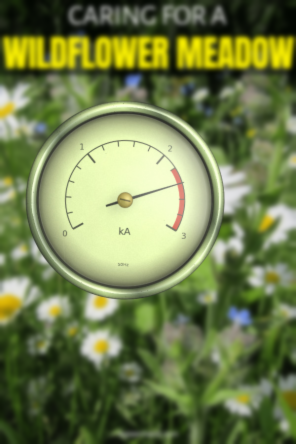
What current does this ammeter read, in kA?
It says 2.4 kA
